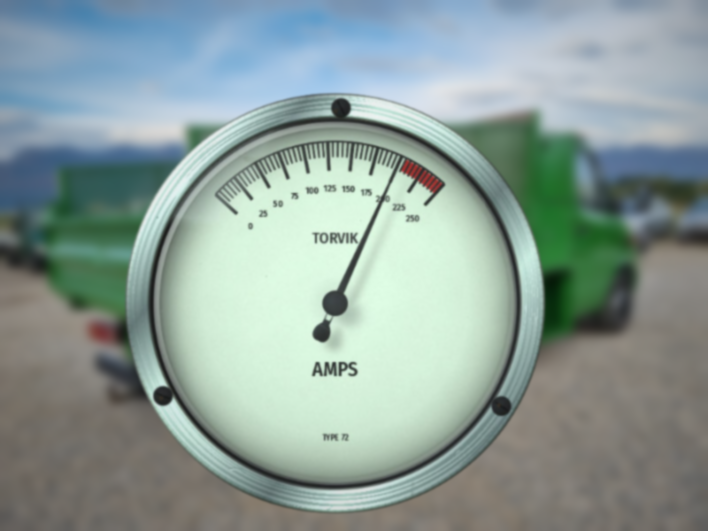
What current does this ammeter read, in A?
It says 200 A
